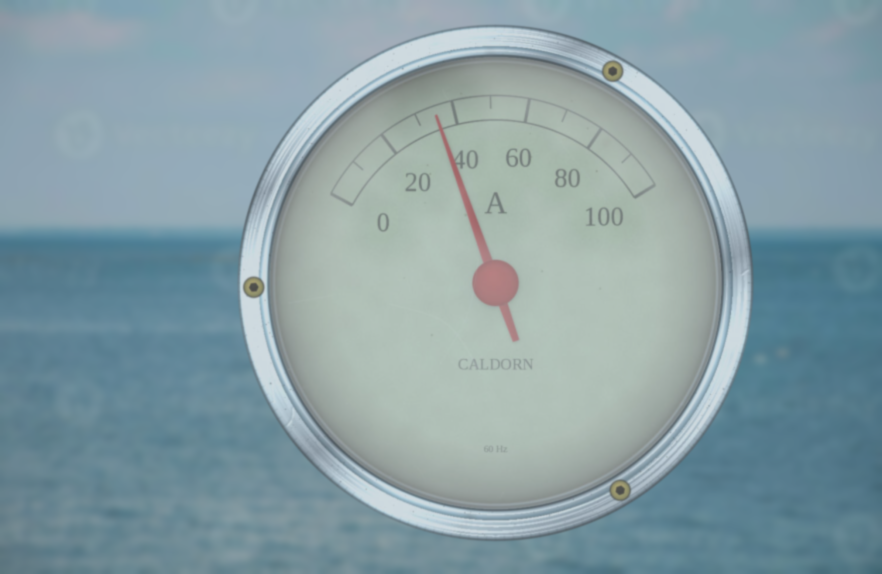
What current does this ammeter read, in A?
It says 35 A
